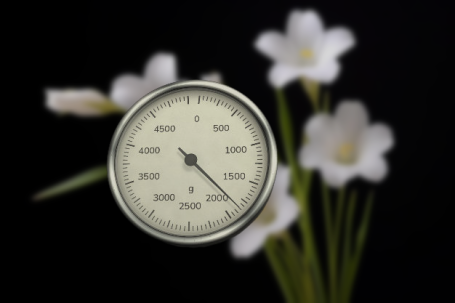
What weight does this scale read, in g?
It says 1850 g
